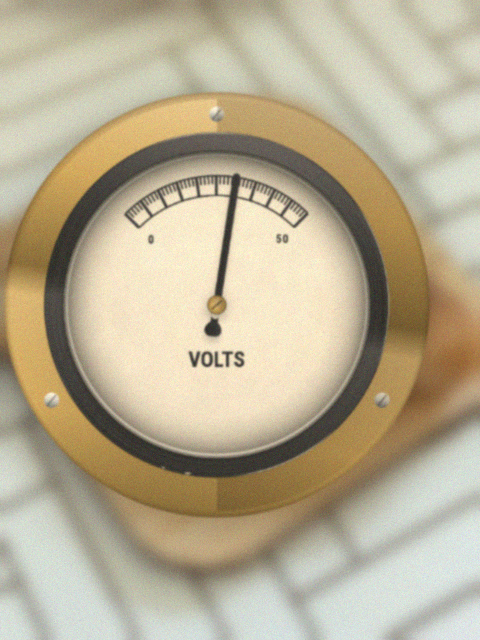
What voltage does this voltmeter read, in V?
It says 30 V
